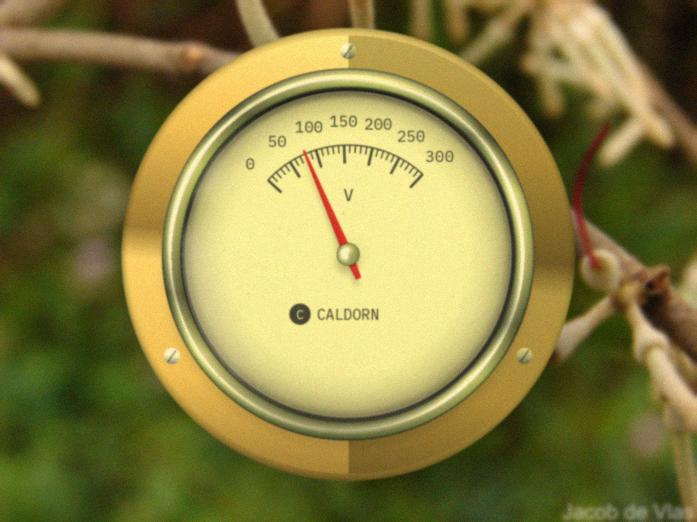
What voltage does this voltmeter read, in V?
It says 80 V
